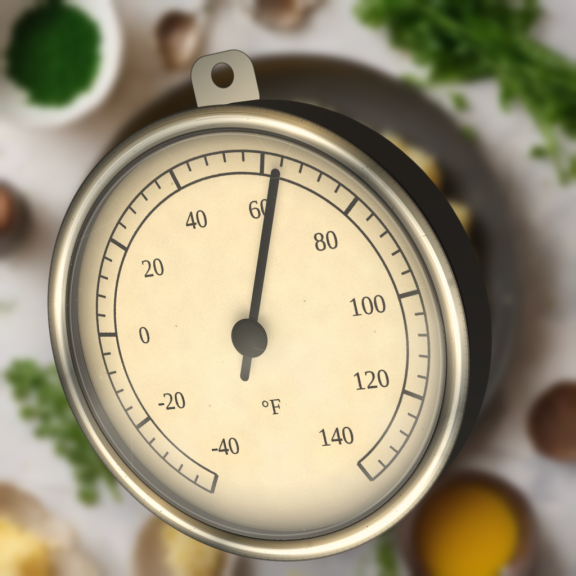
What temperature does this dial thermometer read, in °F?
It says 64 °F
